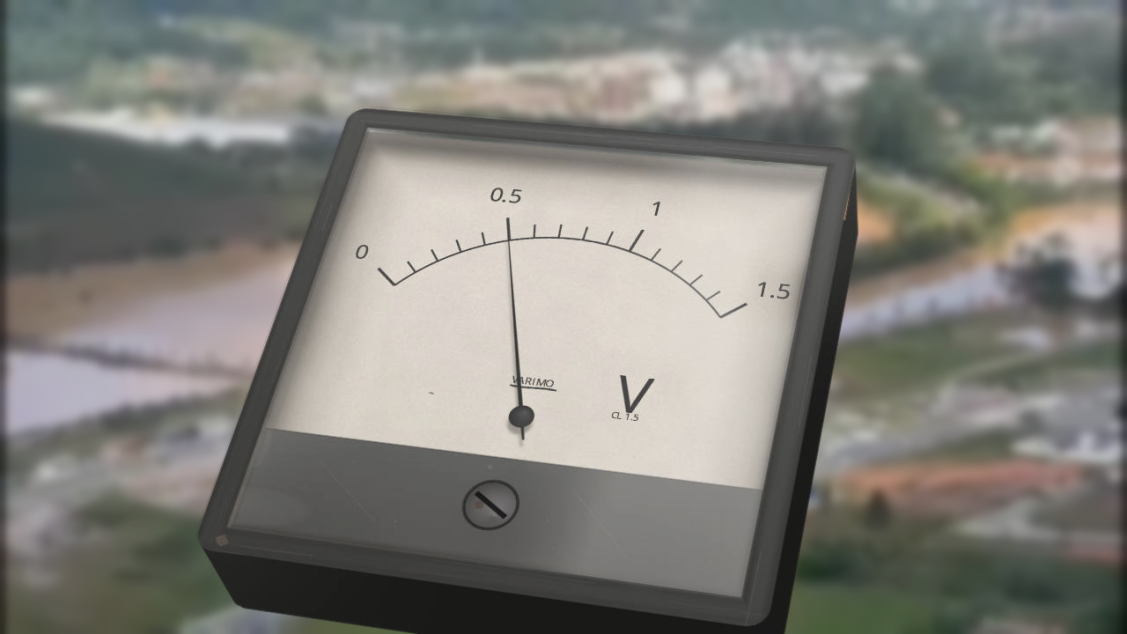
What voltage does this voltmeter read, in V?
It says 0.5 V
